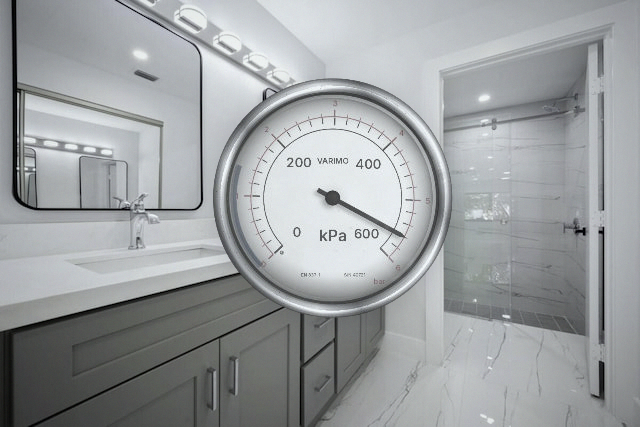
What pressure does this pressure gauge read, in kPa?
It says 560 kPa
